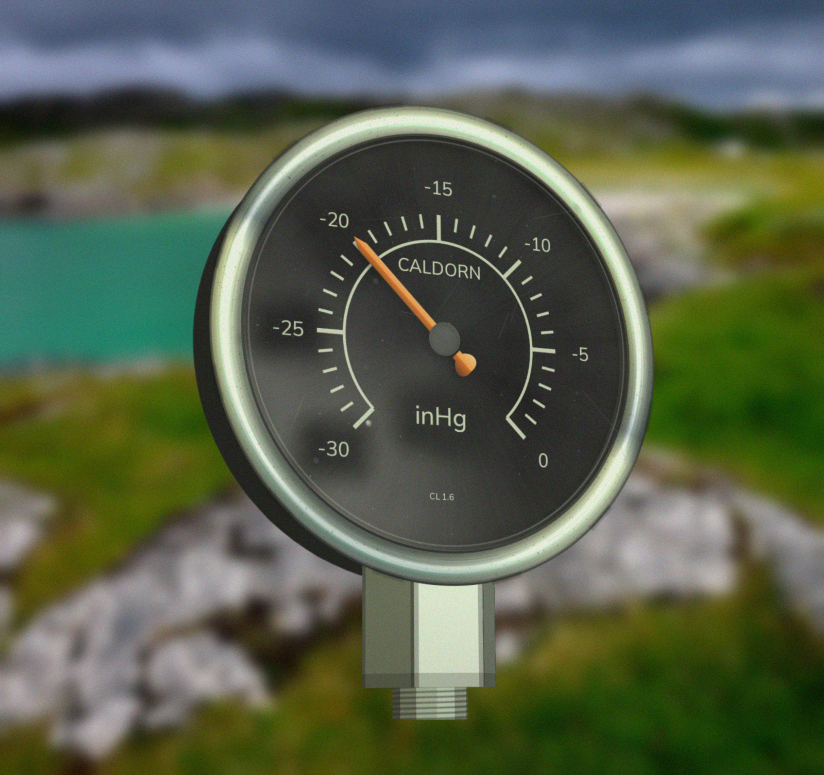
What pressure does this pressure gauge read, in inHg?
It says -20 inHg
